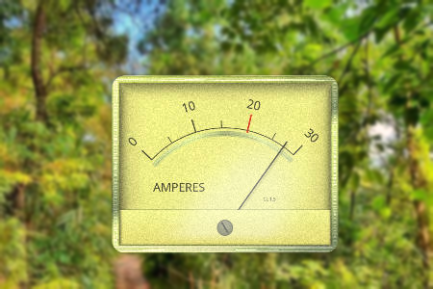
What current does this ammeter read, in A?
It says 27.5 A
